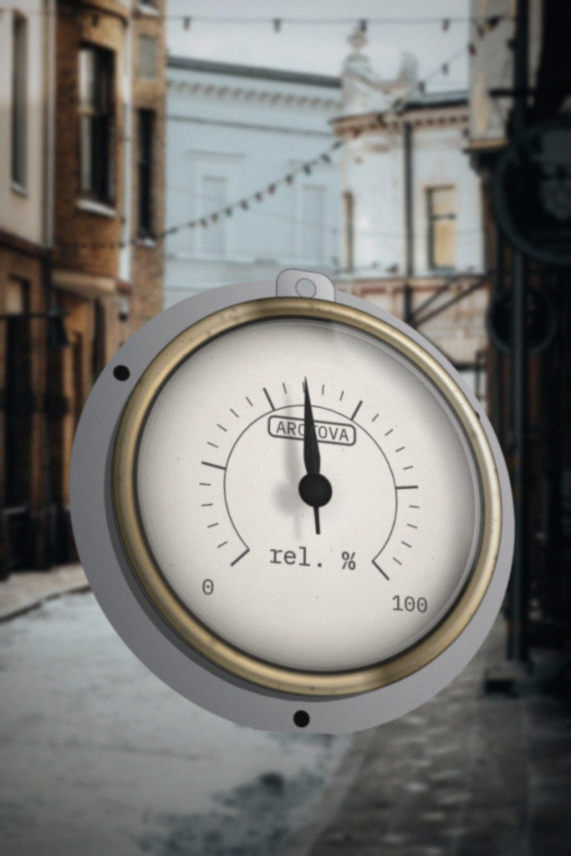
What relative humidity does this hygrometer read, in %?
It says 48 %
